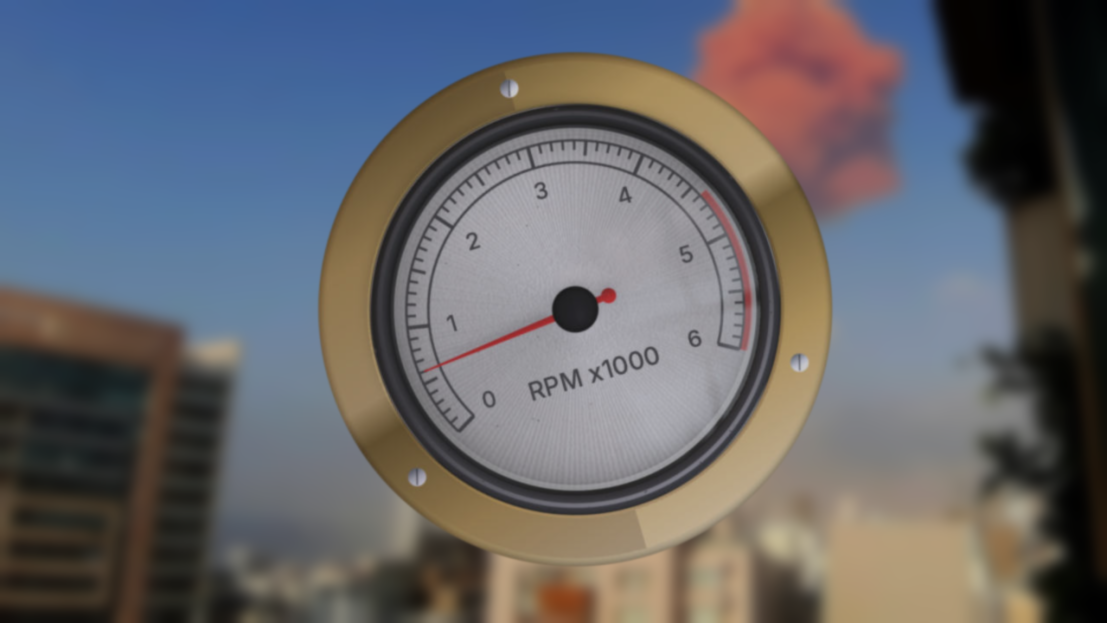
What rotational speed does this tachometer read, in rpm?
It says 600 rpm
